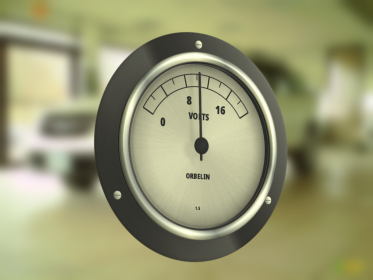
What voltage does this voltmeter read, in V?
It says 10 V
